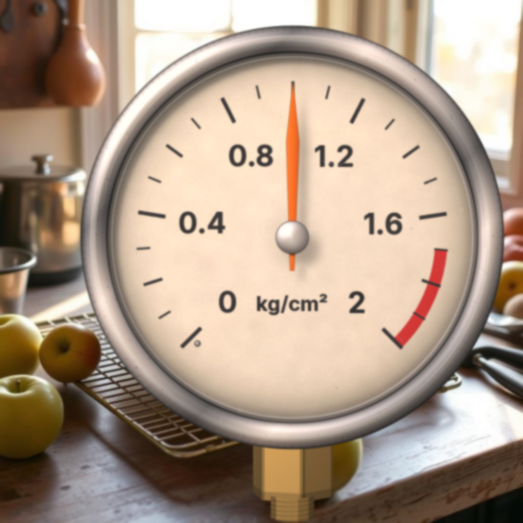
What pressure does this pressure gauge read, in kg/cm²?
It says 1 kg/cm²
